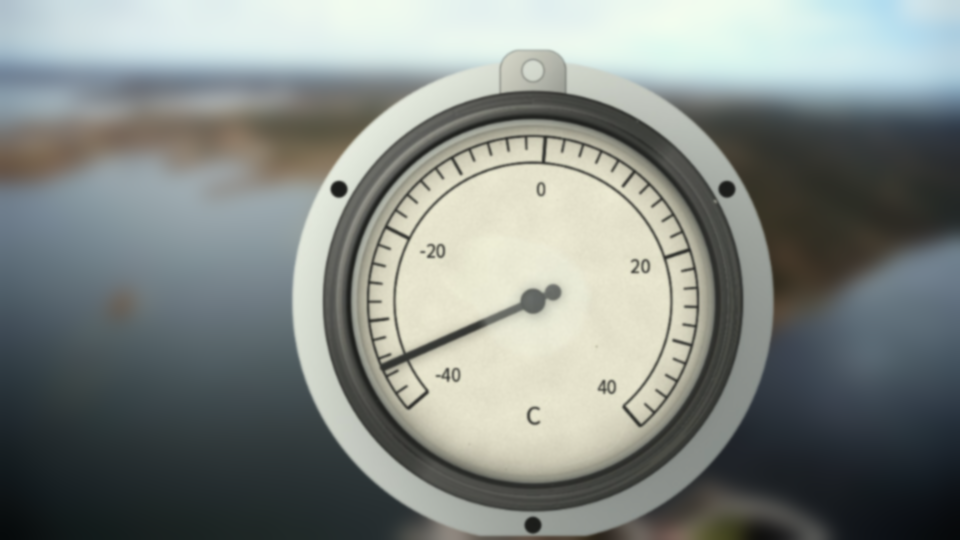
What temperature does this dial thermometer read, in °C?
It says -35 °C
